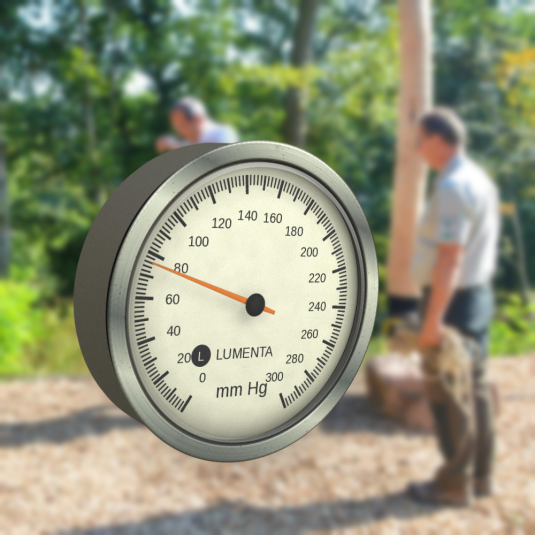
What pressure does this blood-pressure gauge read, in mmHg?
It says 76 mmHg
